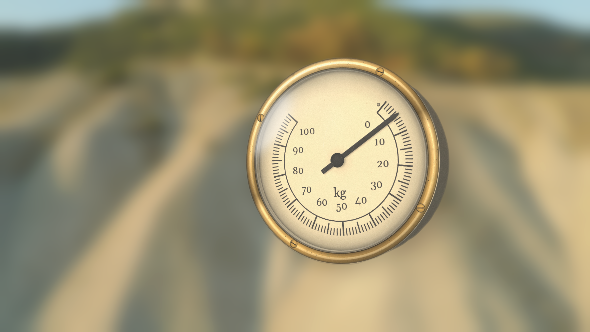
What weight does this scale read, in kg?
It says 5 kg
